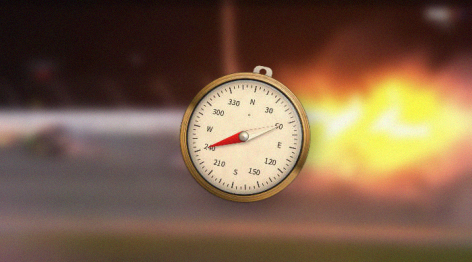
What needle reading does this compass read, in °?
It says 240 °
